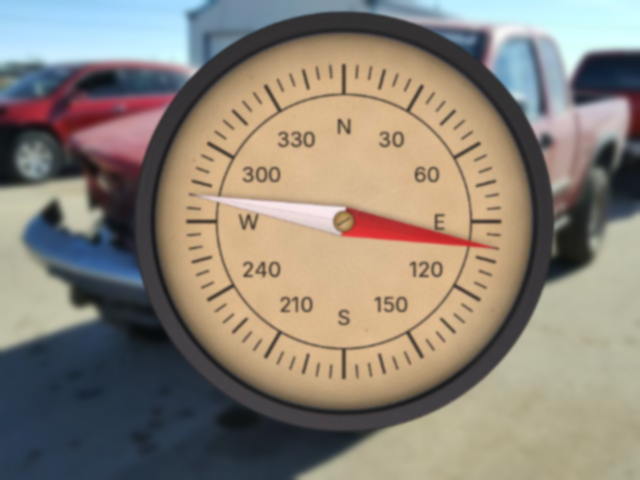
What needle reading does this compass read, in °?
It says 100 °
